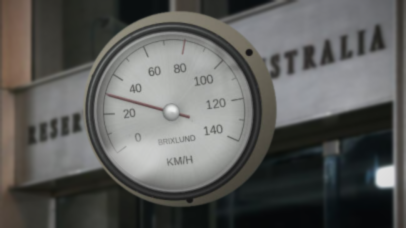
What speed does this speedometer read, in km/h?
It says 30 km/h
